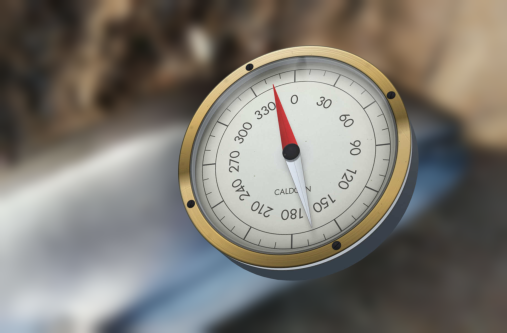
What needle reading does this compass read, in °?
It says 345 °
